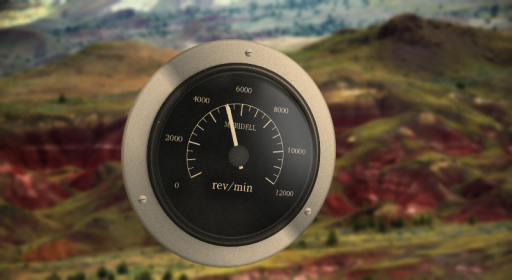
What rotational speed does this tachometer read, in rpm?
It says 5000 rpm
